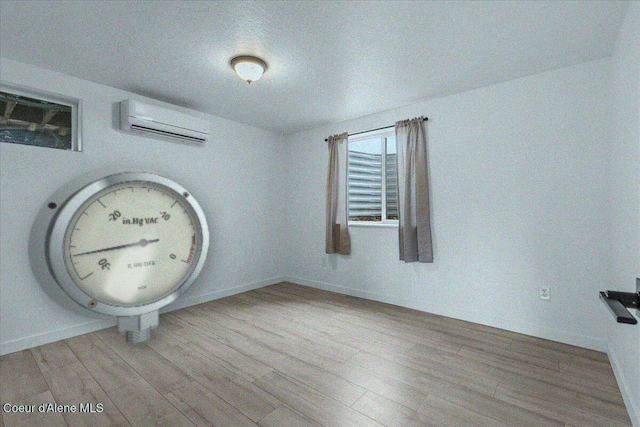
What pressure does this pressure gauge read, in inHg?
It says -27 inHg
